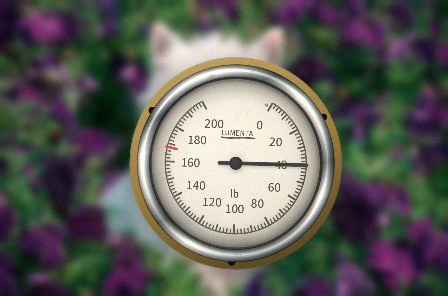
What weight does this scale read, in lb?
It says 40 lb
